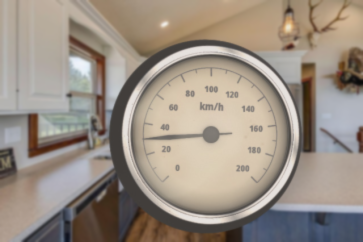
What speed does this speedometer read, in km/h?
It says 30 km/h
